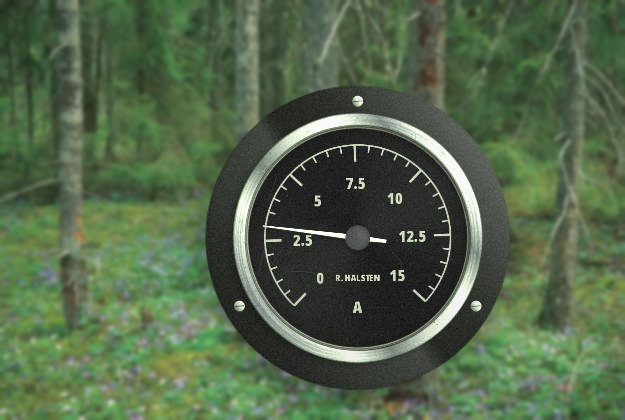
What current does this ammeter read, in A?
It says 3 A
